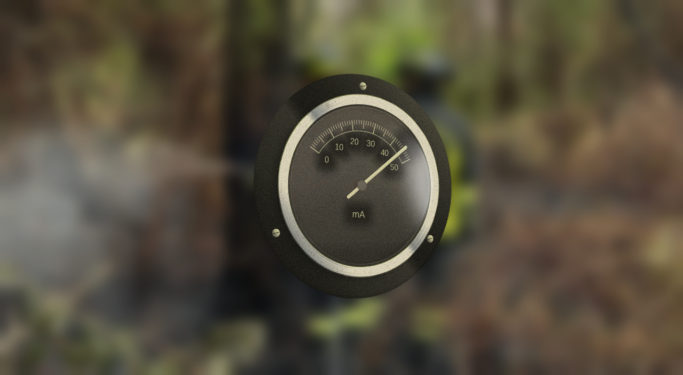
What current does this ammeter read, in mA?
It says 45 mA
